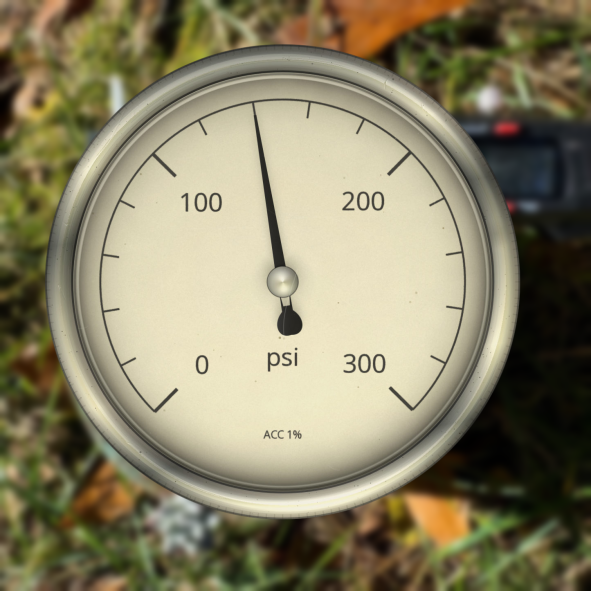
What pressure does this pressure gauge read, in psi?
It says 140 psi
